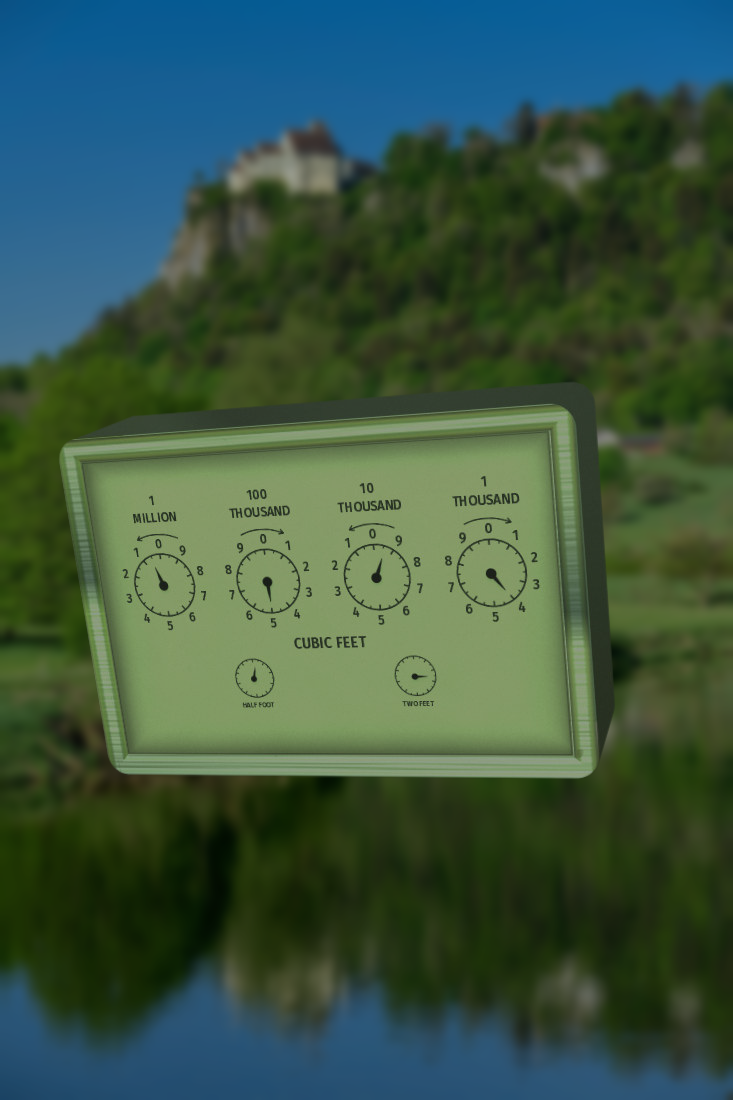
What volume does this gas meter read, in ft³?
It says 49400 ft³
